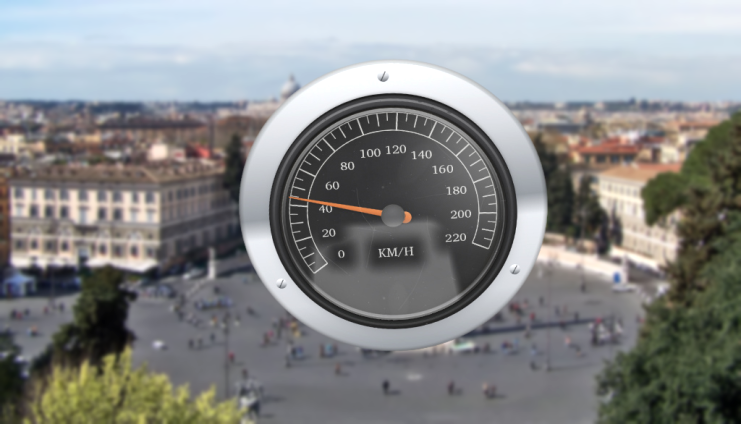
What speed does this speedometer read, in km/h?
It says 45 km/h
